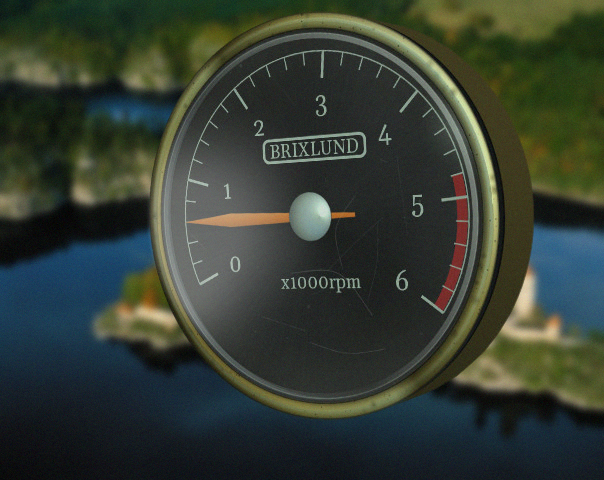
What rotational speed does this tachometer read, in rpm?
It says 600 rpm
